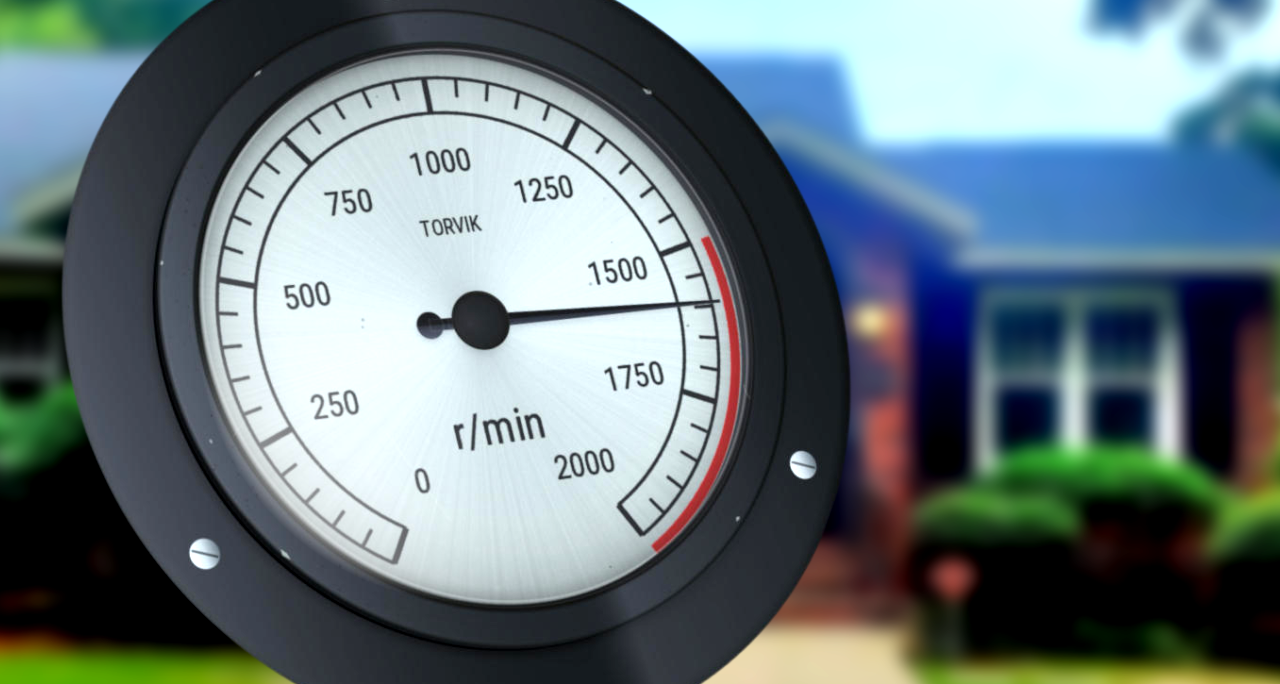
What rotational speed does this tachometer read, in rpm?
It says 1600 rpm
